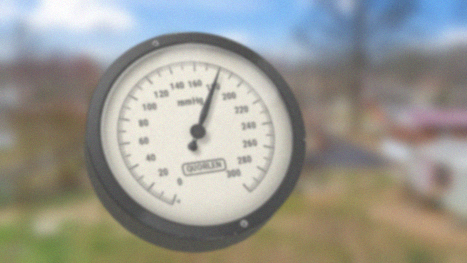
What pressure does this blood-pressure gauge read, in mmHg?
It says 180 mmHg
